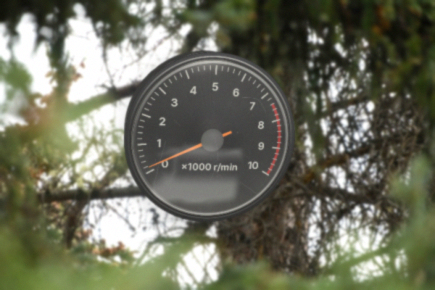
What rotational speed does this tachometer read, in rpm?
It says 200 rpm
